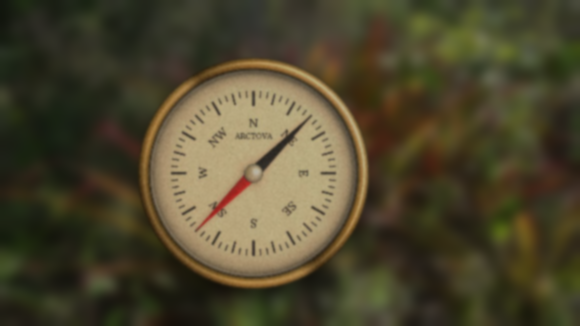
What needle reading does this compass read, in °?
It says 225 °
